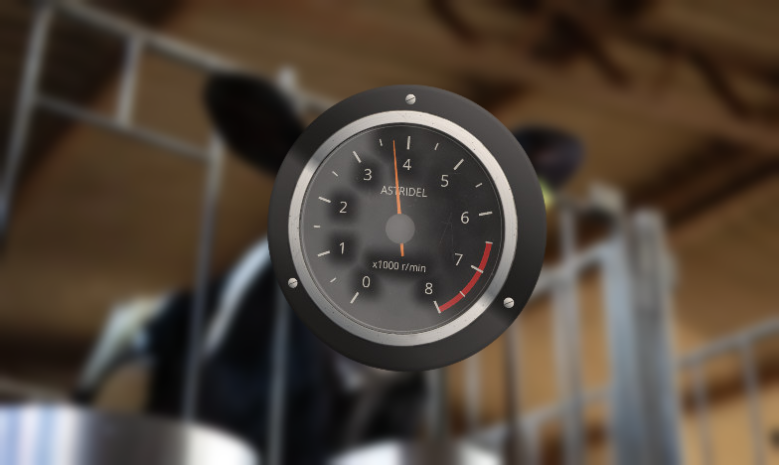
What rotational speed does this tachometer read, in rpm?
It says 3750 rpm
